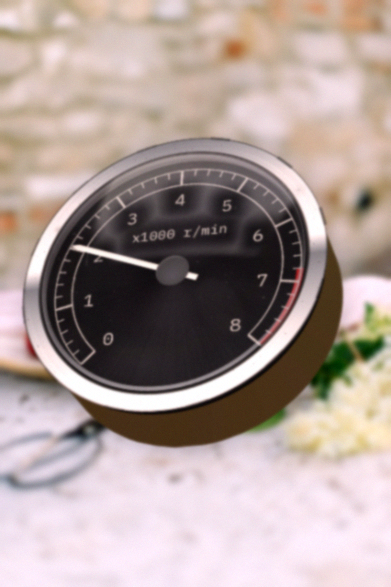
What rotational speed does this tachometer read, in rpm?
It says 2000 rpm
